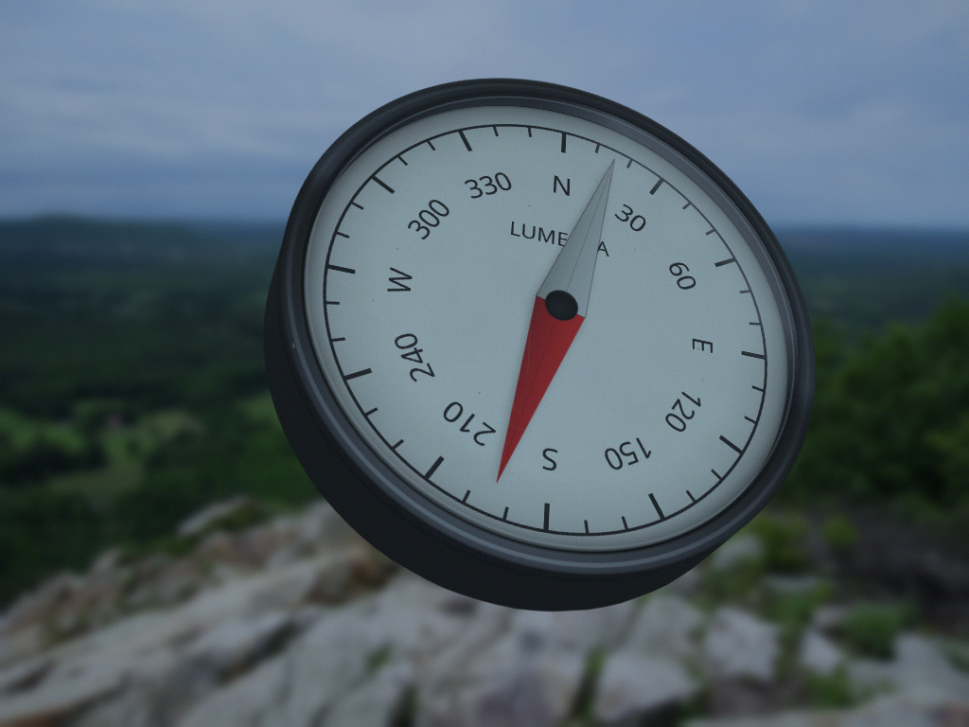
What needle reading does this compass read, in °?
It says 195 °
